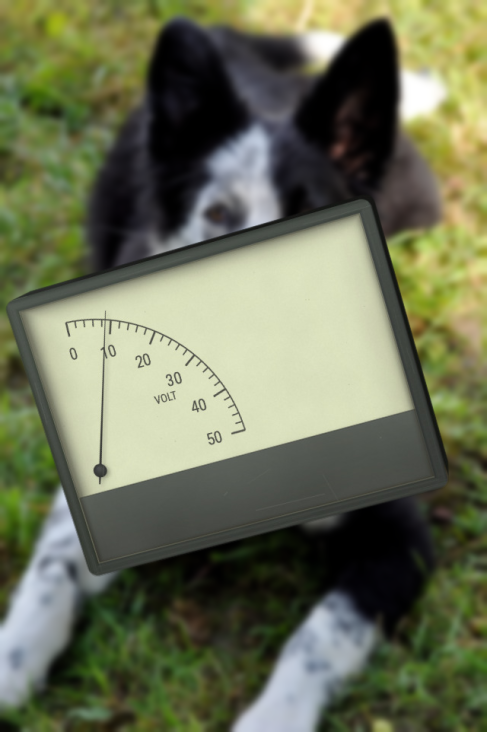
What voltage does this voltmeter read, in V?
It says 9 V
